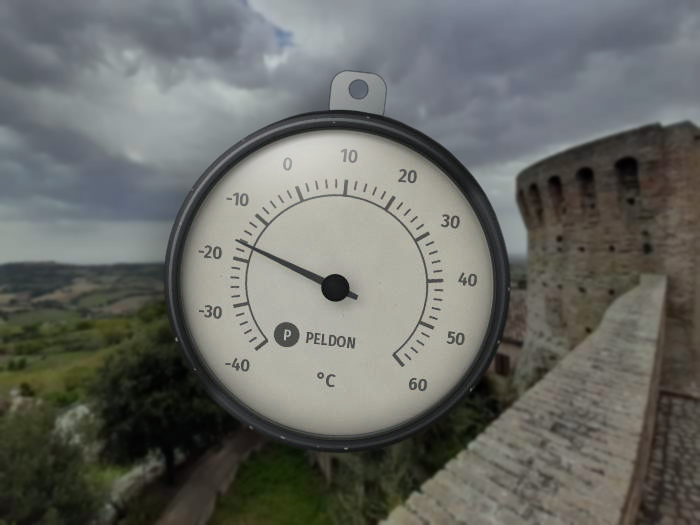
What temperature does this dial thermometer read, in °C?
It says -16 °C
